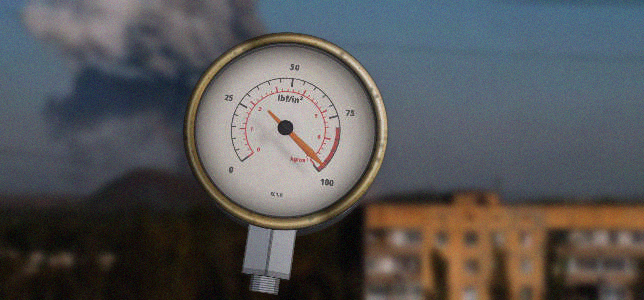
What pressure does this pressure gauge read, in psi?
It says 97.5 psi
